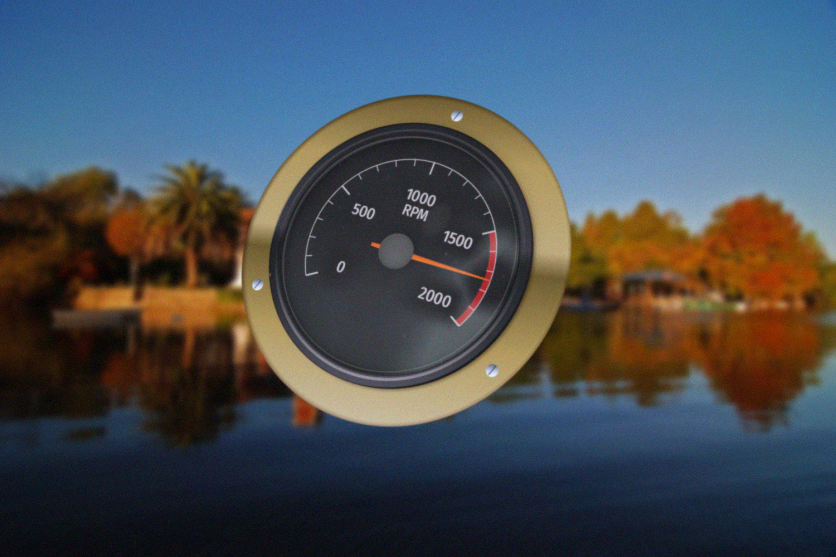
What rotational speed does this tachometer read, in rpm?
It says 1750 rpm
